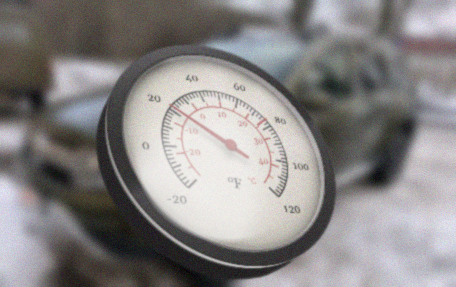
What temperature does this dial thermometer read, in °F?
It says 20 °F
